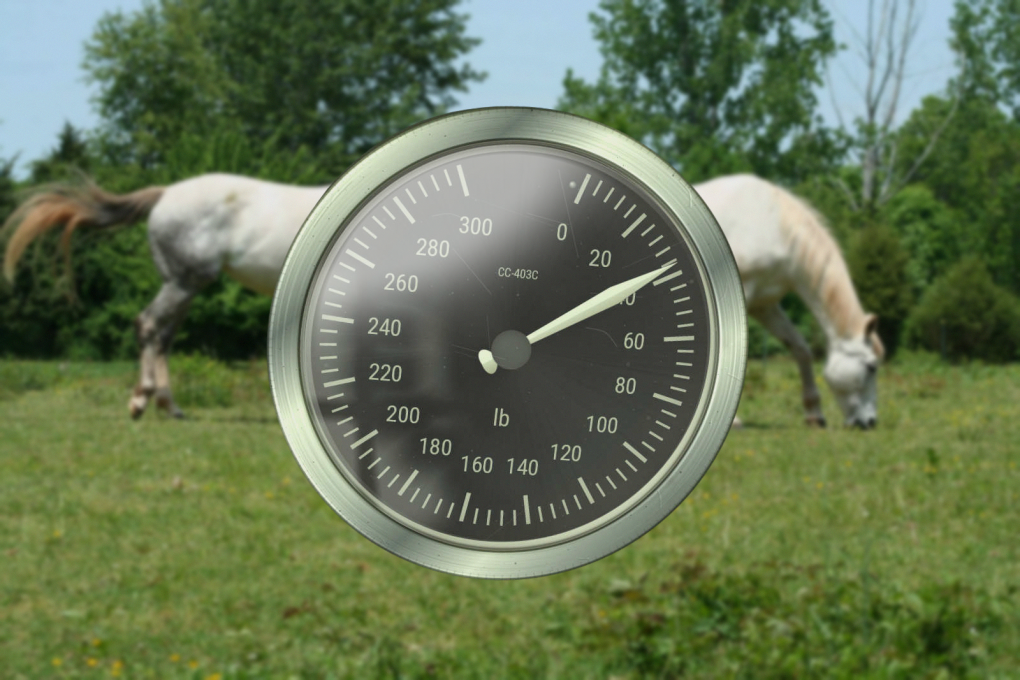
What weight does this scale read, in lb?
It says 36 lb
